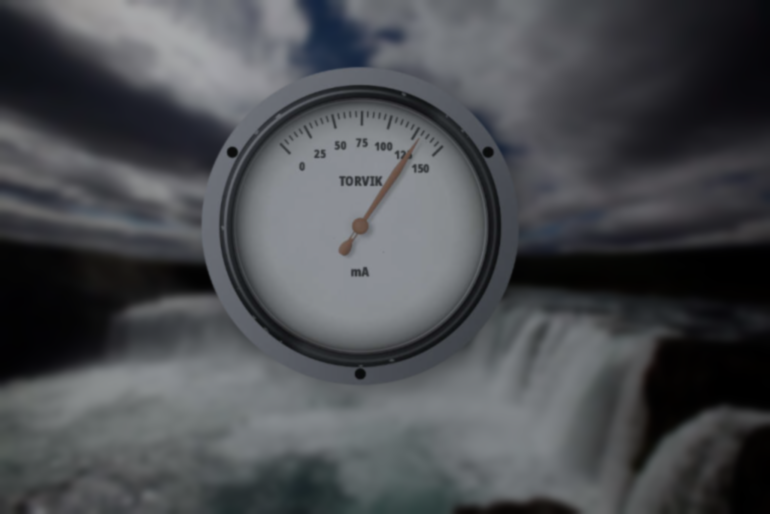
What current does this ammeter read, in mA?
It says 130 mA
